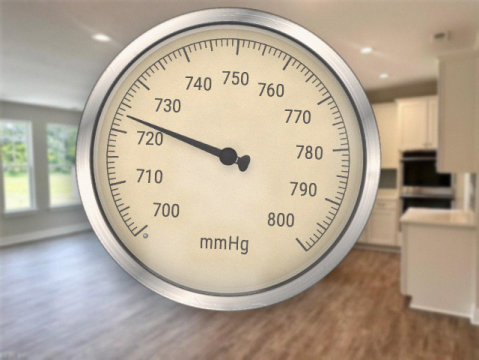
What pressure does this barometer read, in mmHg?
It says 723 mmHg
